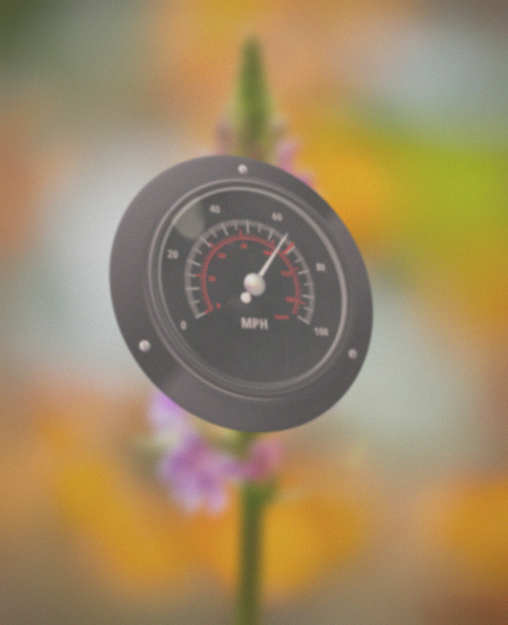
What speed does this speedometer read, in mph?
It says 65 mph
